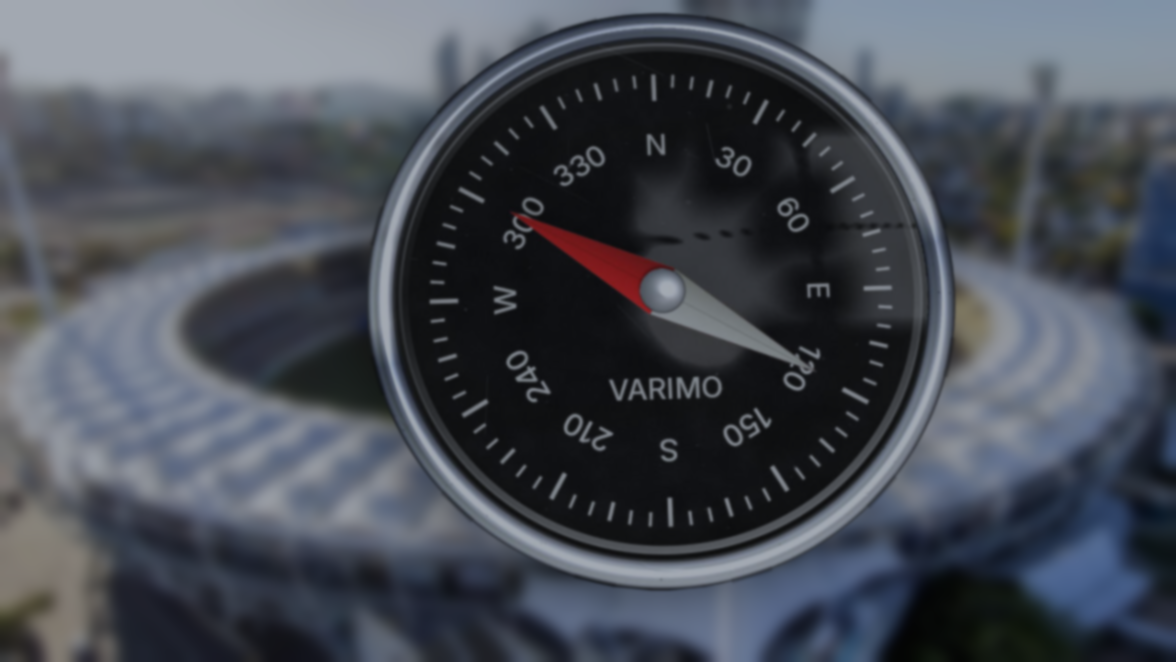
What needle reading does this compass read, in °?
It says 300 °
